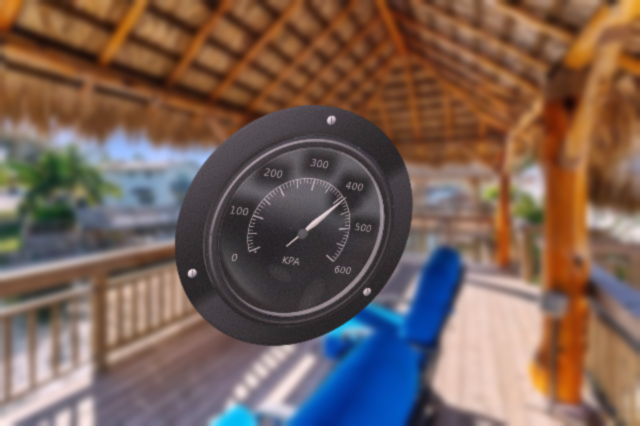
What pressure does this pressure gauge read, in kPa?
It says 400 kPa
